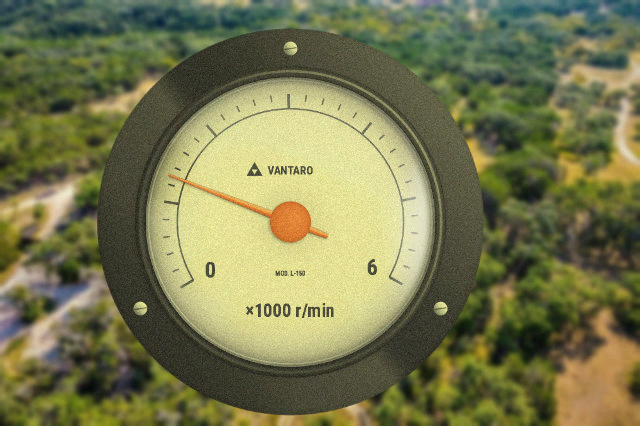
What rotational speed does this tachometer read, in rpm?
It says 1300 rpm
